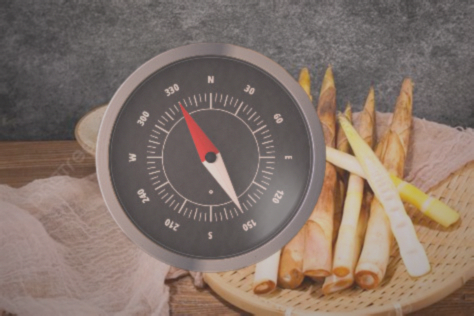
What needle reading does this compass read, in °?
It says 330 °
